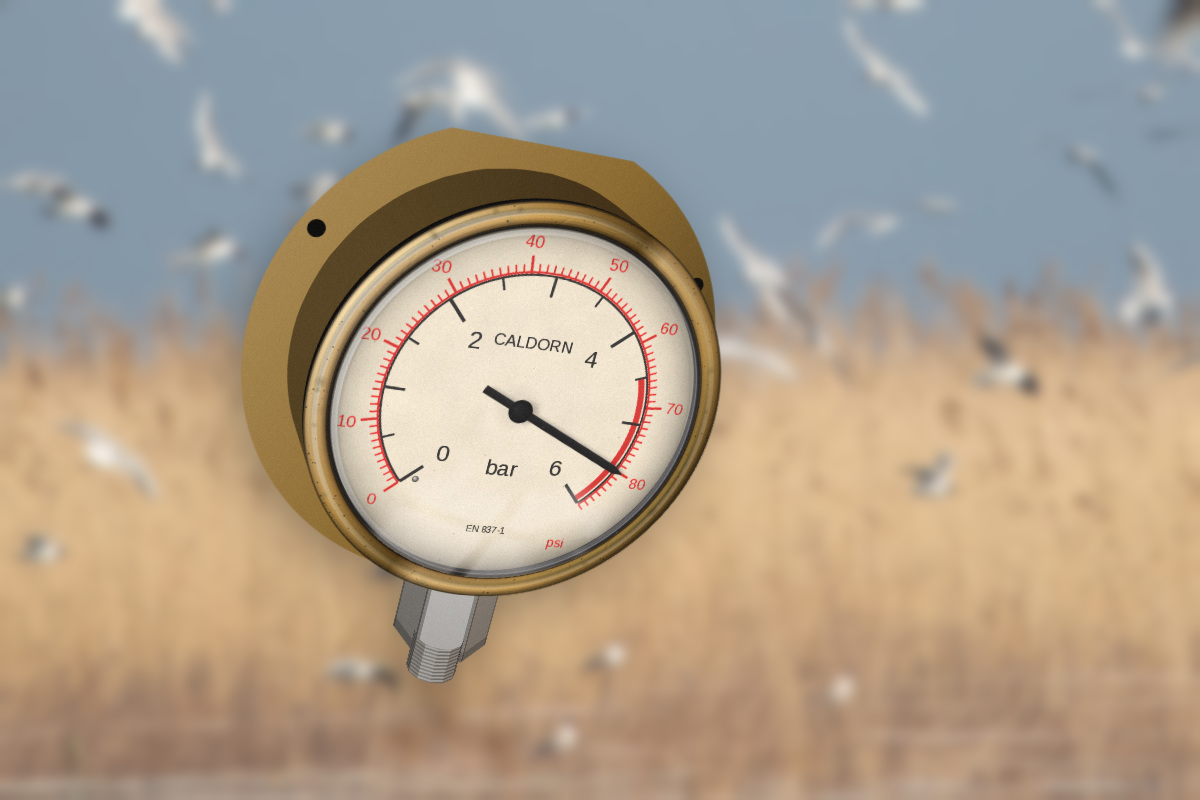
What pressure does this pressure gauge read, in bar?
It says 5.5 bar
